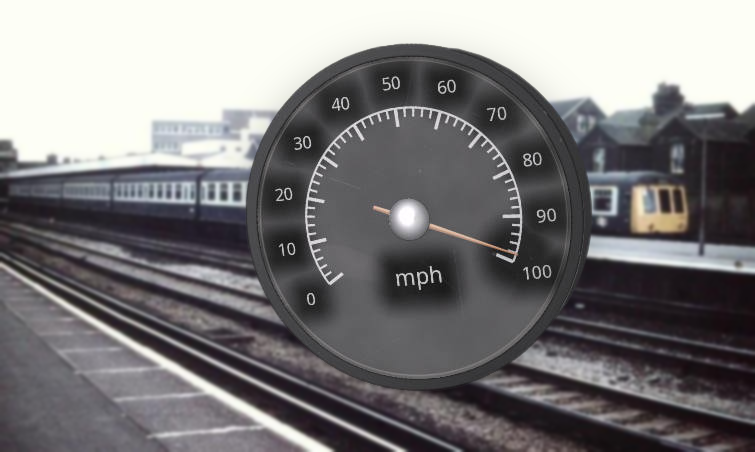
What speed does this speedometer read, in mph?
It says 98 mph
